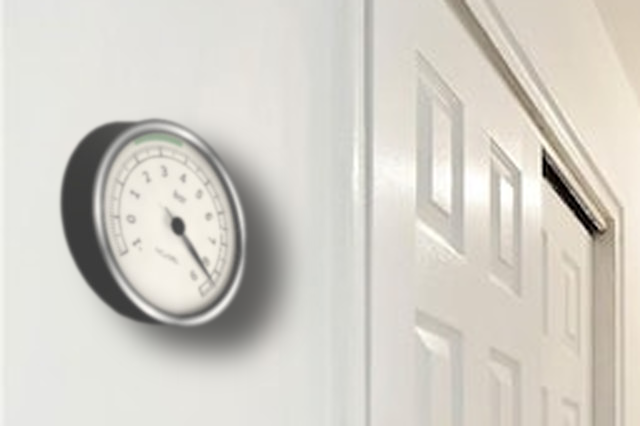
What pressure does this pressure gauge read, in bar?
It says 8.5 bar
